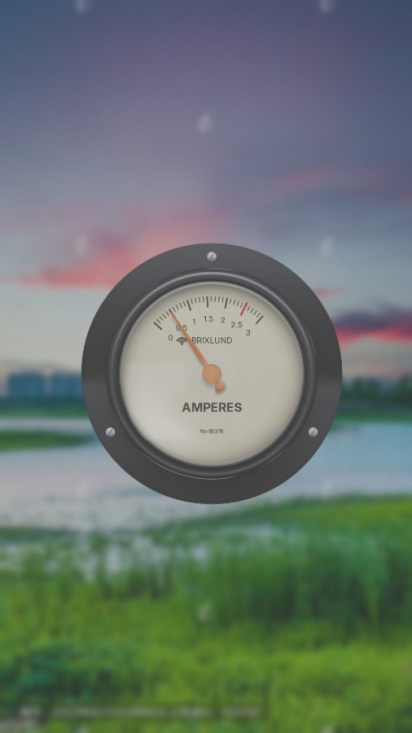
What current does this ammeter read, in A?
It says 0.5 A
